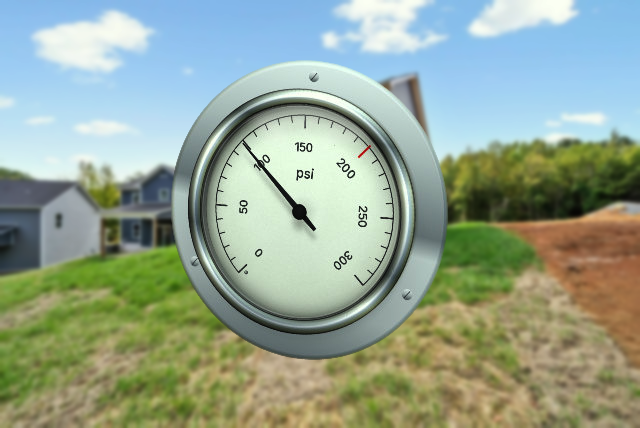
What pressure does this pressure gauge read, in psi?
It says 100 psi
